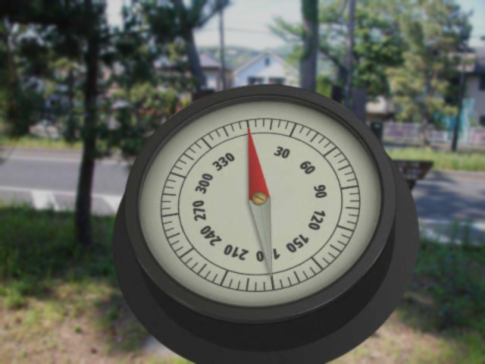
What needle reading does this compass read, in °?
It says 0 °
